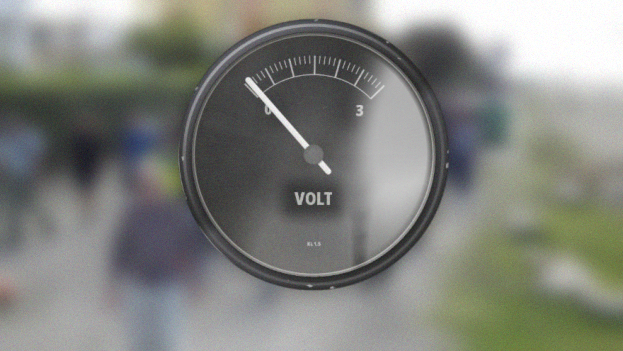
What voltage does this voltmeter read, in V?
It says 0.1 V
